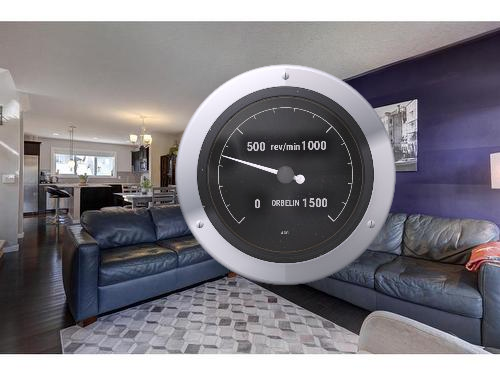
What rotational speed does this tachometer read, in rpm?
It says 350 rpm
